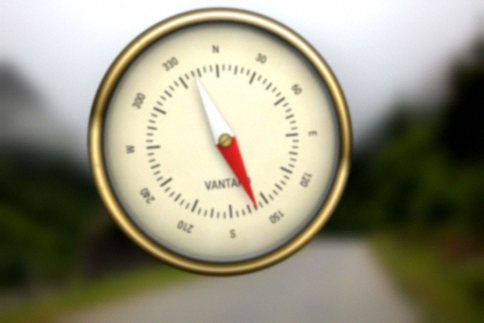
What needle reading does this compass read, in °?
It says 160 °
